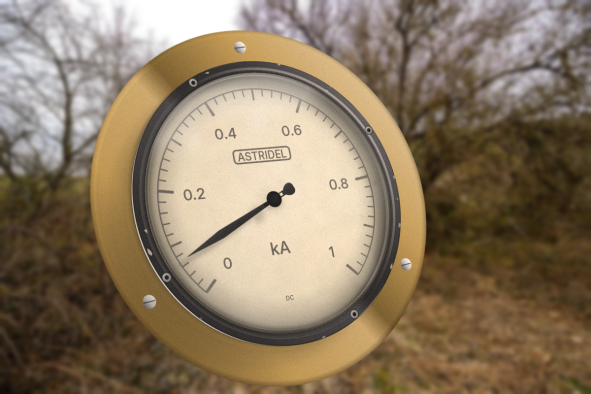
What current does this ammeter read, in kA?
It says 0.07 kA
